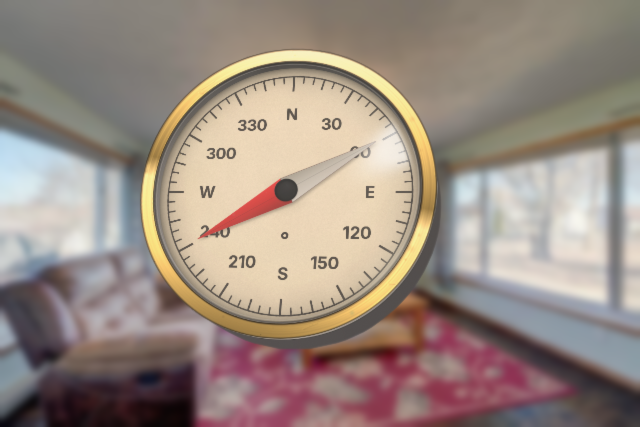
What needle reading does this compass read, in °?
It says 240 °
